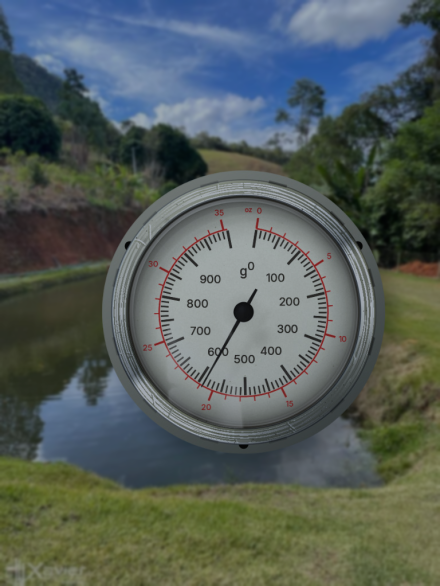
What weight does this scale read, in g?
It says 590 g
